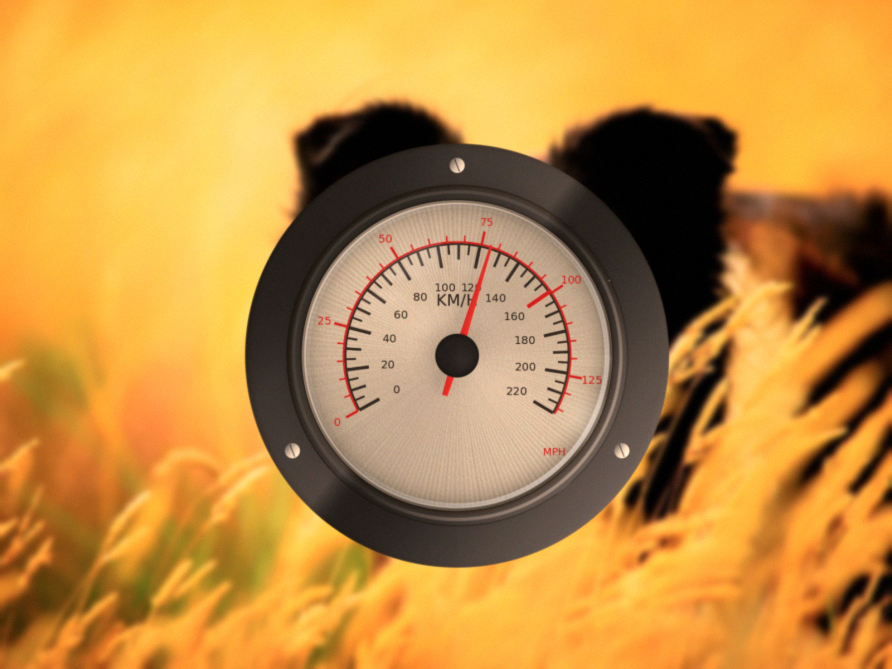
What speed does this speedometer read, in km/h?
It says 125 km/h
